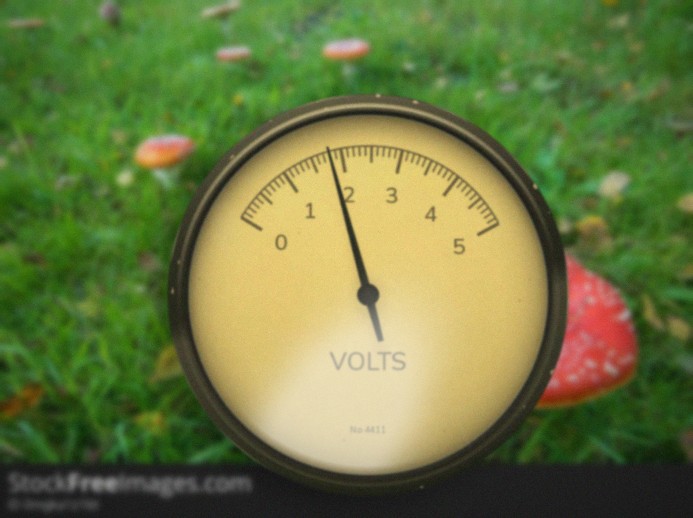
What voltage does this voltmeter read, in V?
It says 1.8 V
